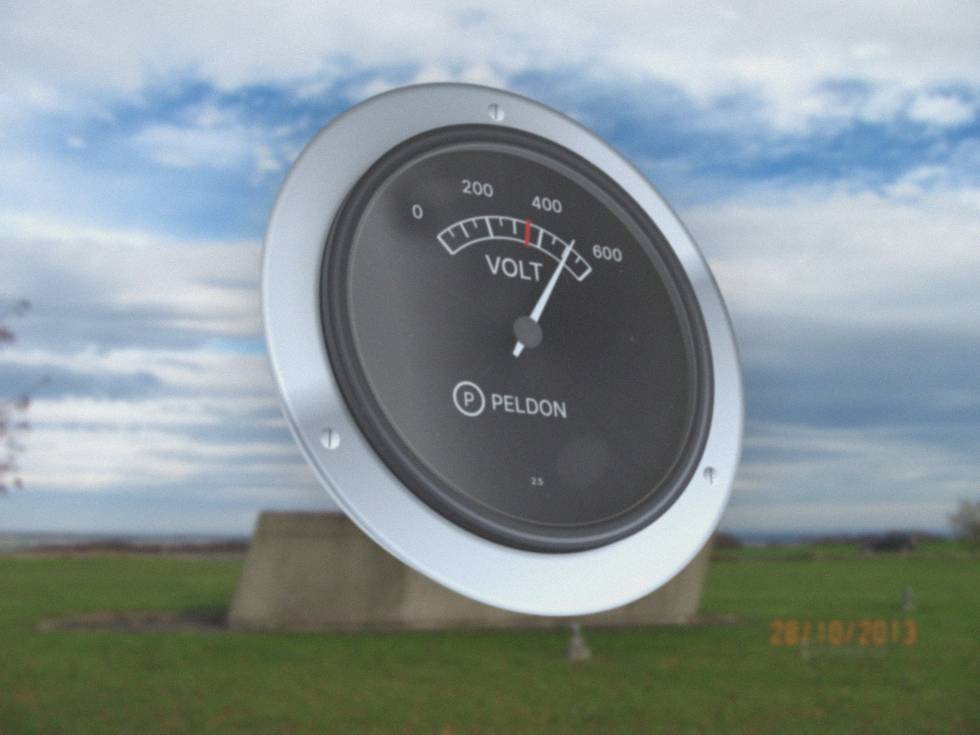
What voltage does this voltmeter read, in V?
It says 500 V
